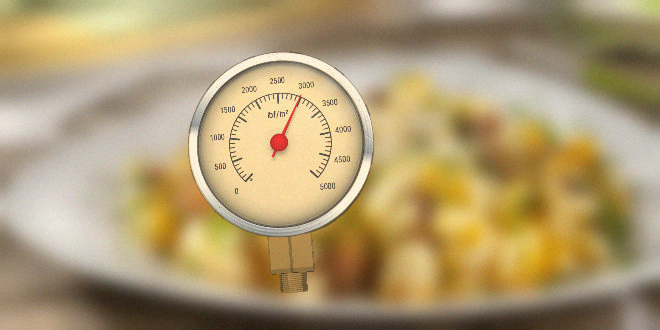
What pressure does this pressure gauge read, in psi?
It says 3000 psi
